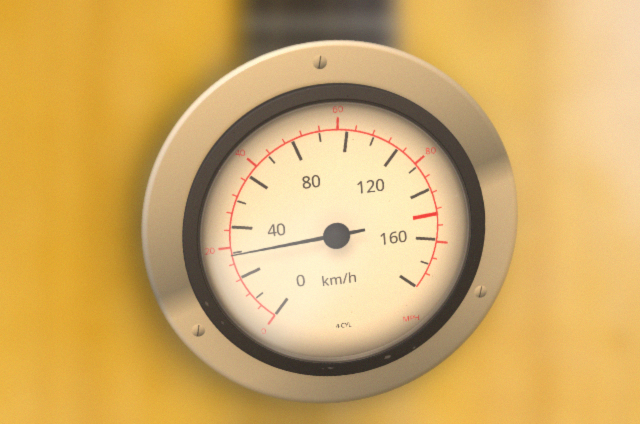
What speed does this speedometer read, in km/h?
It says 30 km/h
